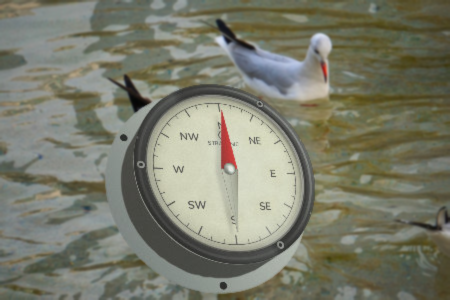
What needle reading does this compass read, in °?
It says 0 °
